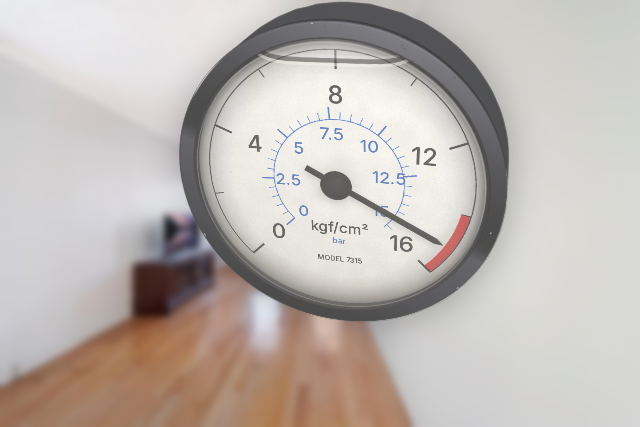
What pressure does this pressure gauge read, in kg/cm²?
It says 15 kg/cm²
